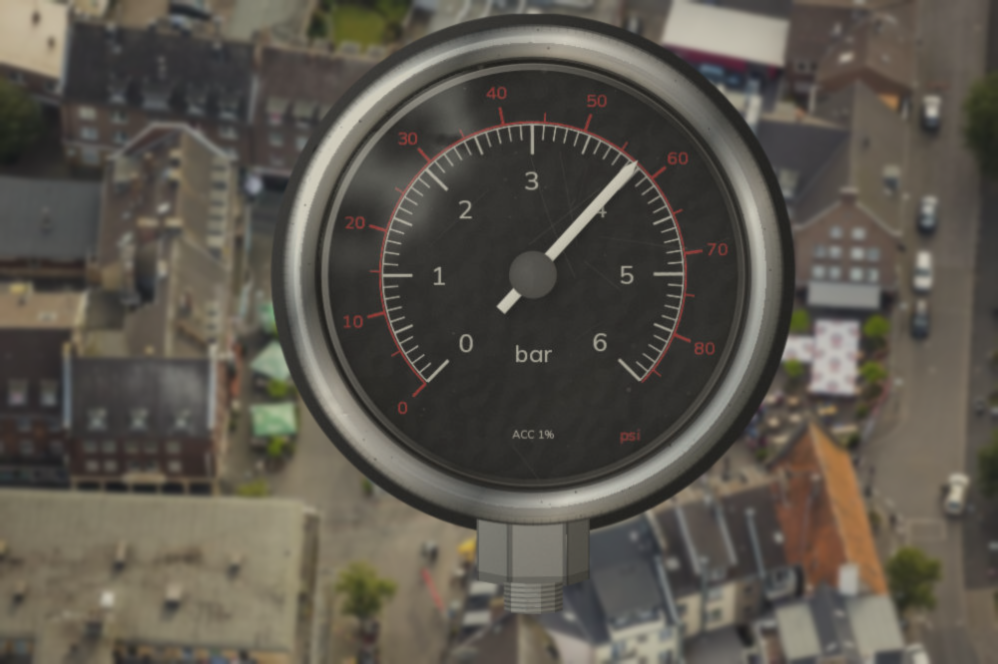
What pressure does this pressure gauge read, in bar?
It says 3.95 bar
